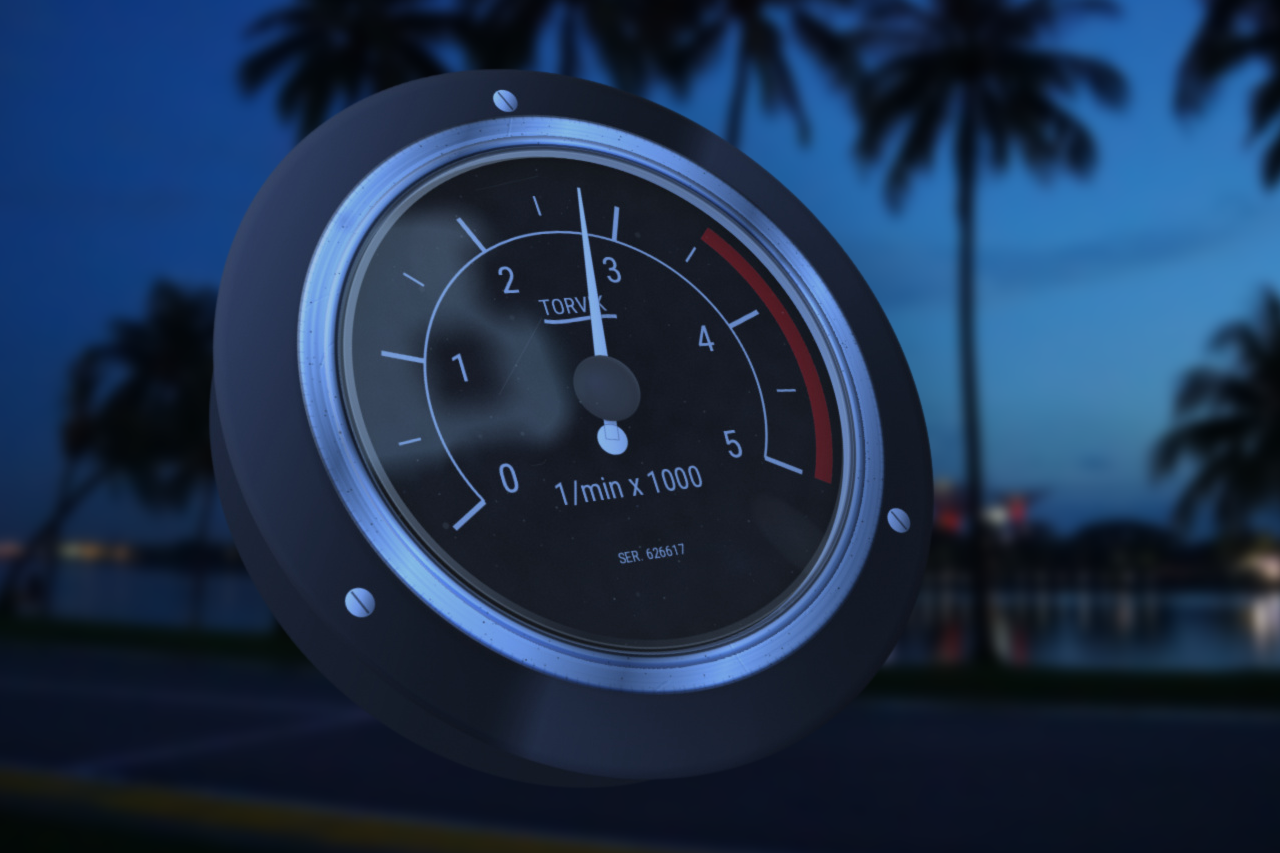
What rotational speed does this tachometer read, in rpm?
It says 2750 rpm
